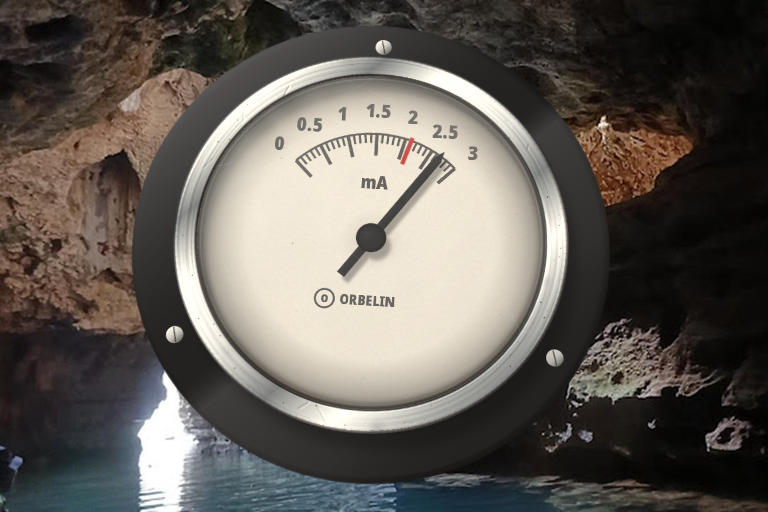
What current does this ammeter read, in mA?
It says 2.7 mA
